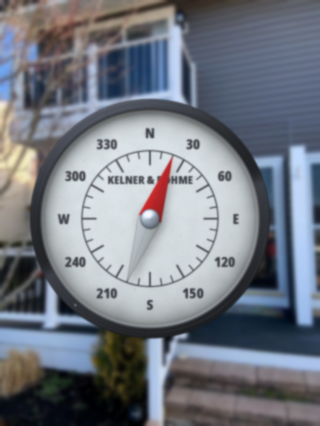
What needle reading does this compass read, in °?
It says 20 °
